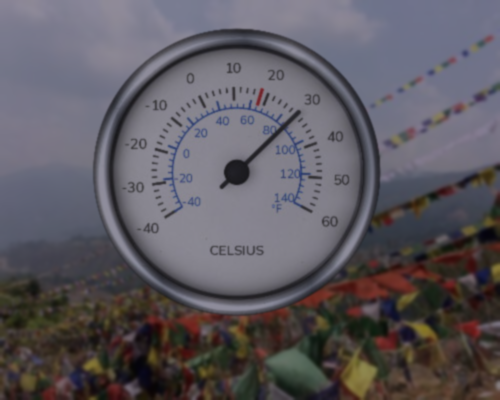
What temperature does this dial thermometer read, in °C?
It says 30 °C
